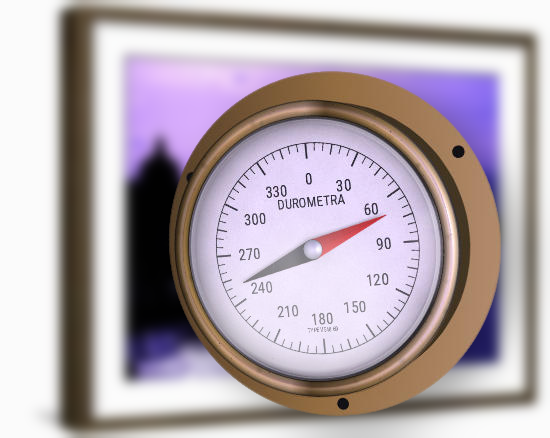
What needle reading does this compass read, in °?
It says 70 °
